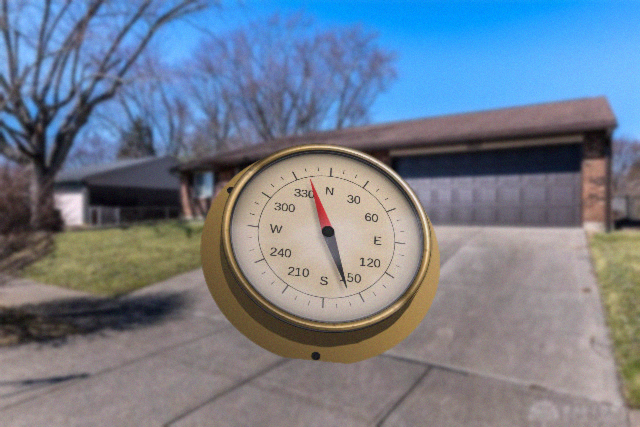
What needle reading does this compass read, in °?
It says 340 °
